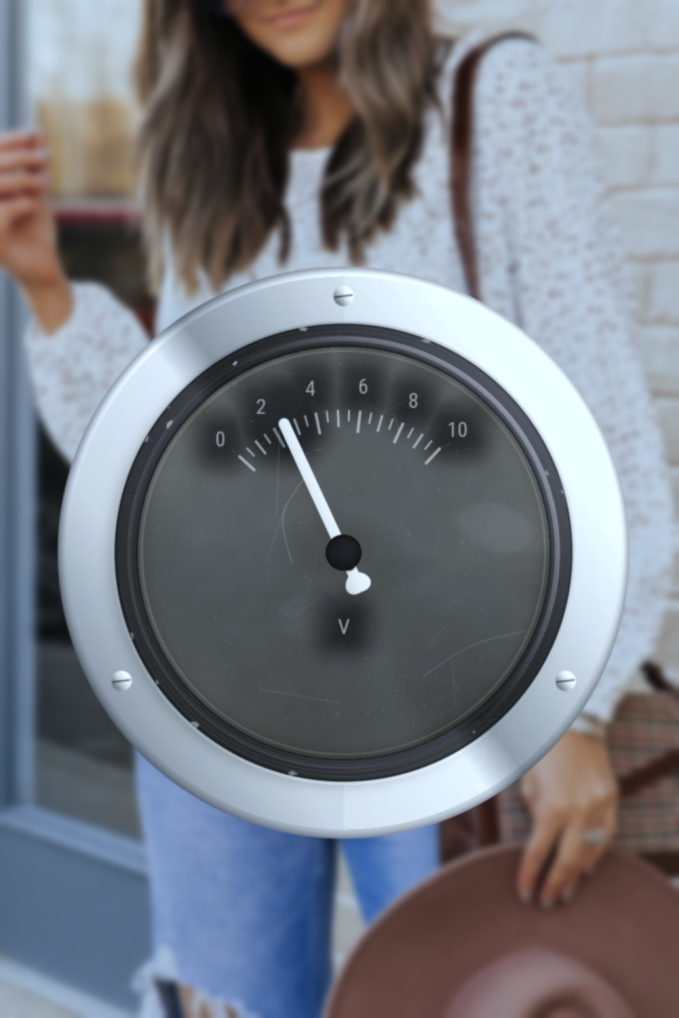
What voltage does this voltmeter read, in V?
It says 2.5 V
